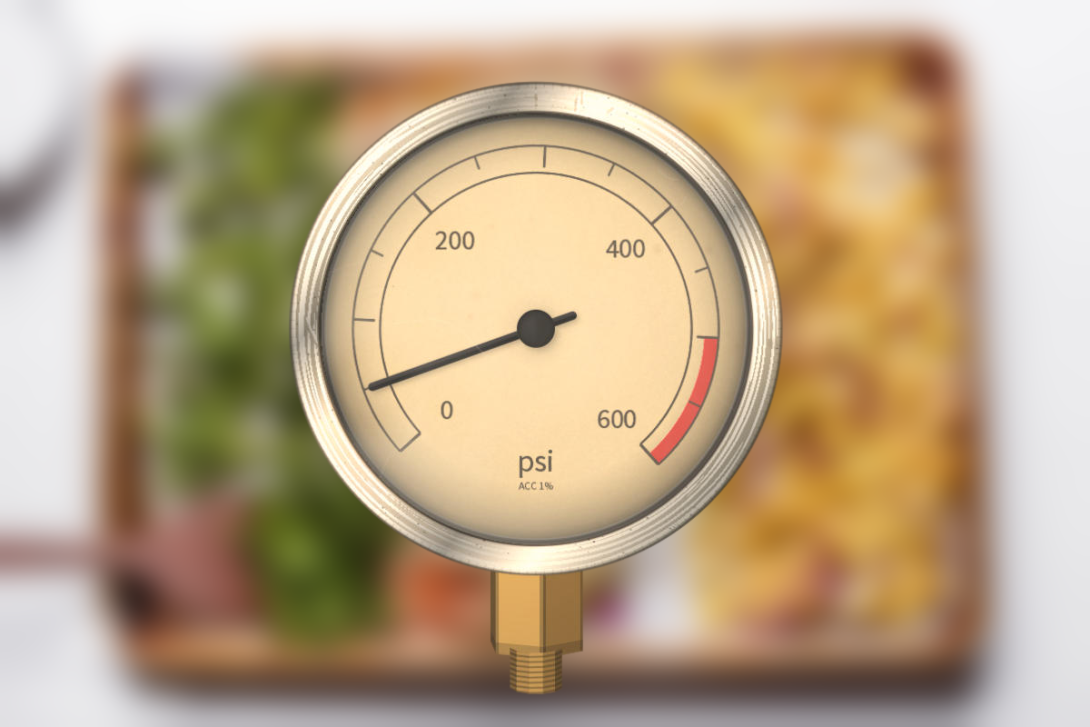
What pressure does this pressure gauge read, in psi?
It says 50 psi
